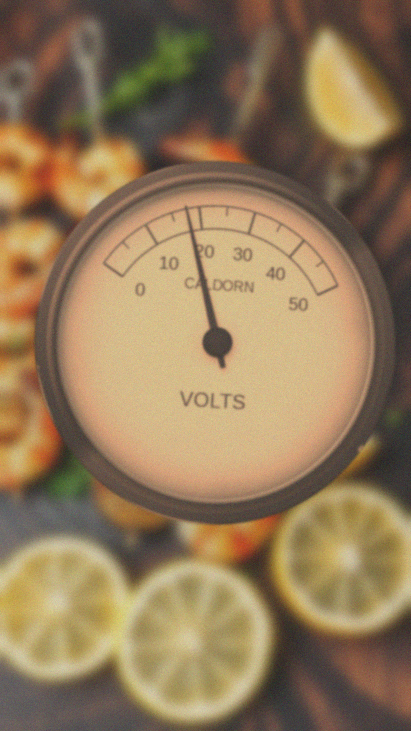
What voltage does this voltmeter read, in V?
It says 17.5 V
